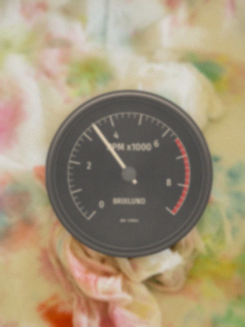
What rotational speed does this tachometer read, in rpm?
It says 3400 rpm
